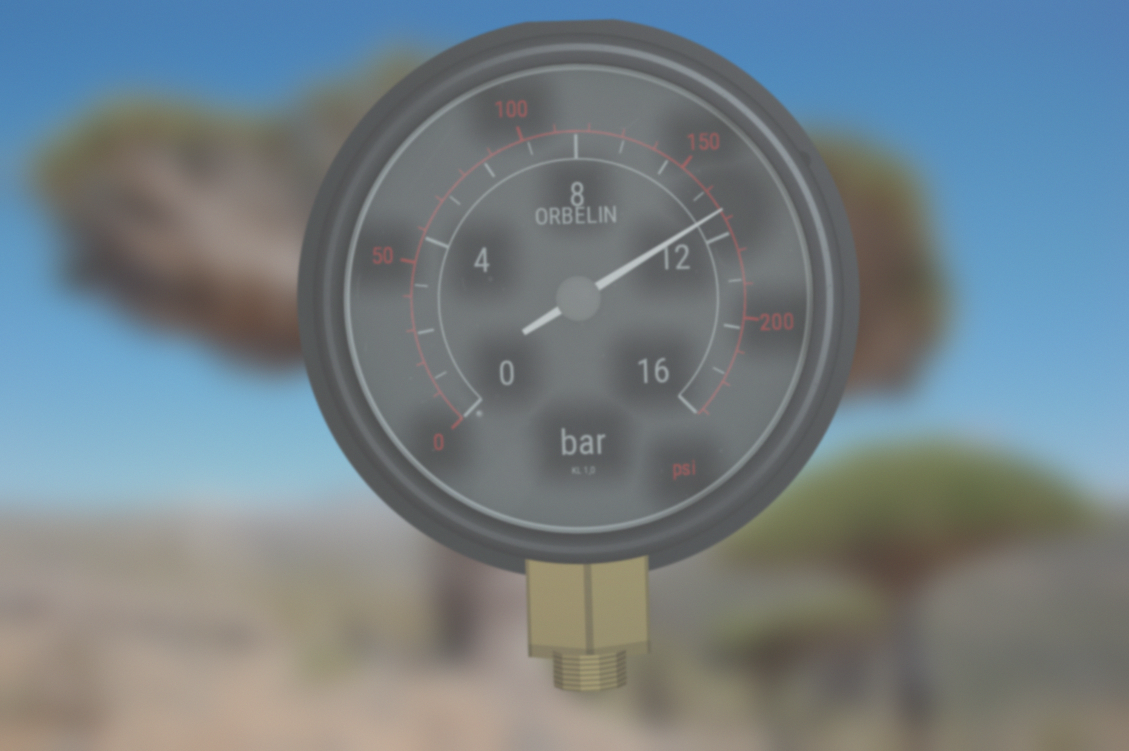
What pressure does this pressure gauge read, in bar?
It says 11.5 bar
